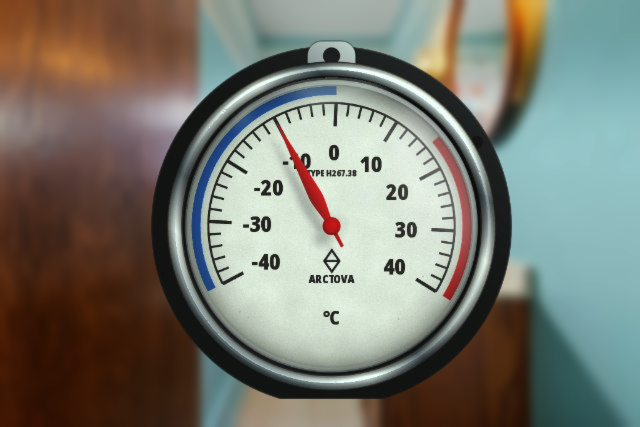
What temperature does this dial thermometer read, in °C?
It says -10 °C
